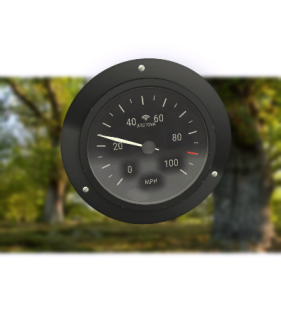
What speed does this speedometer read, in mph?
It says 25 mph
